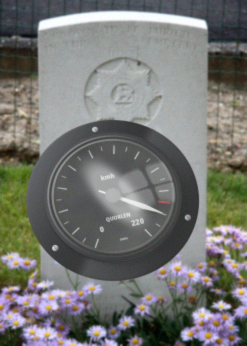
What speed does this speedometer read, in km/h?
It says 200 km/h
